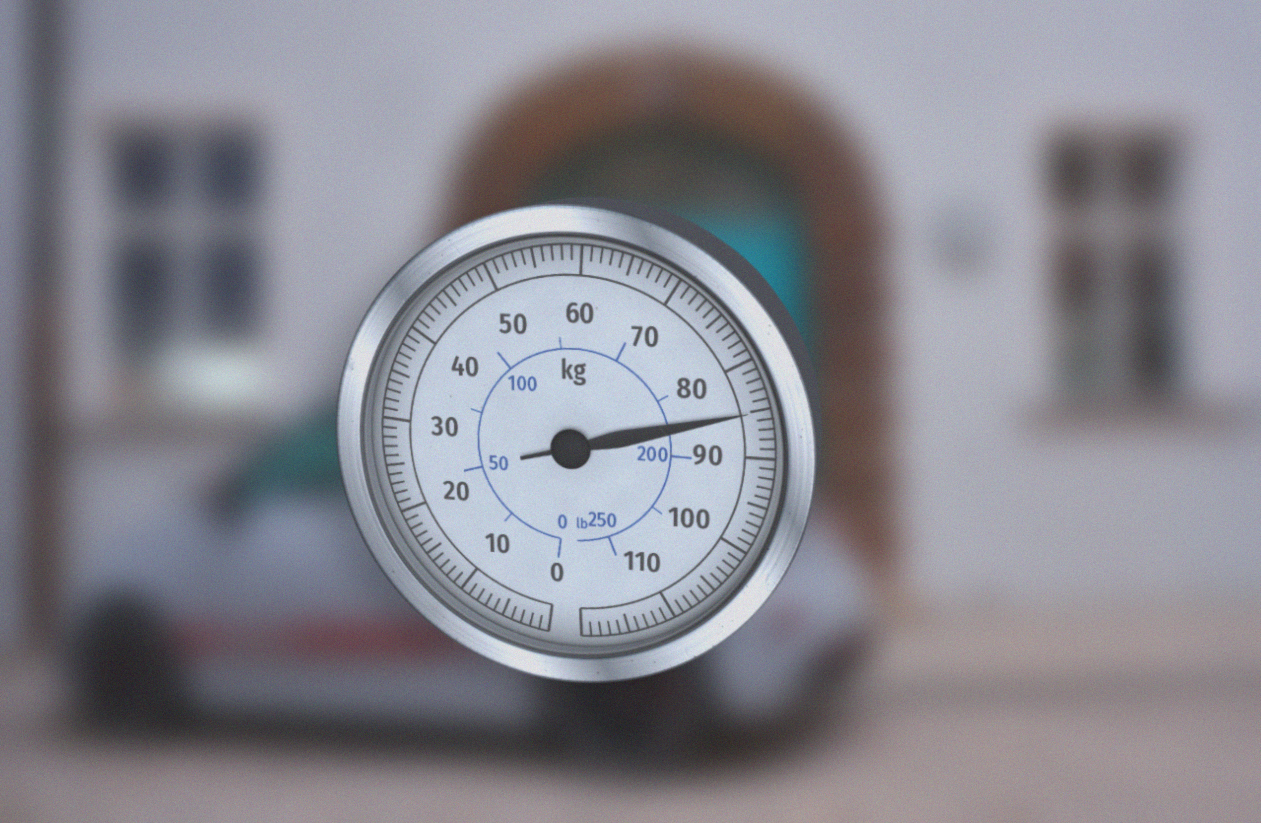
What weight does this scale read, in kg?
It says 85 kg
